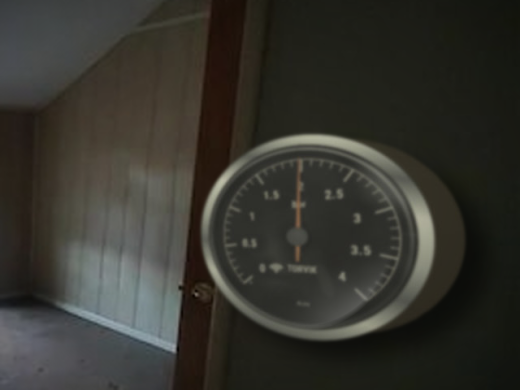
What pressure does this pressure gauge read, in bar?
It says 2 bar
